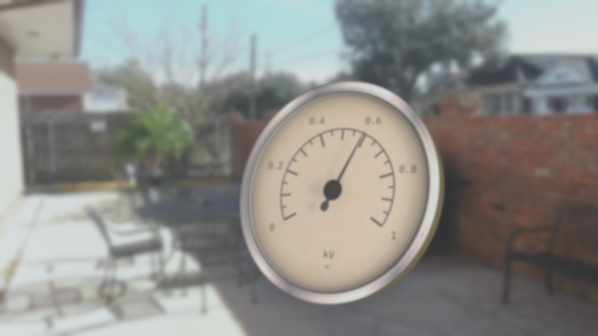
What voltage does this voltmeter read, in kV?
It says 0.6 kV
